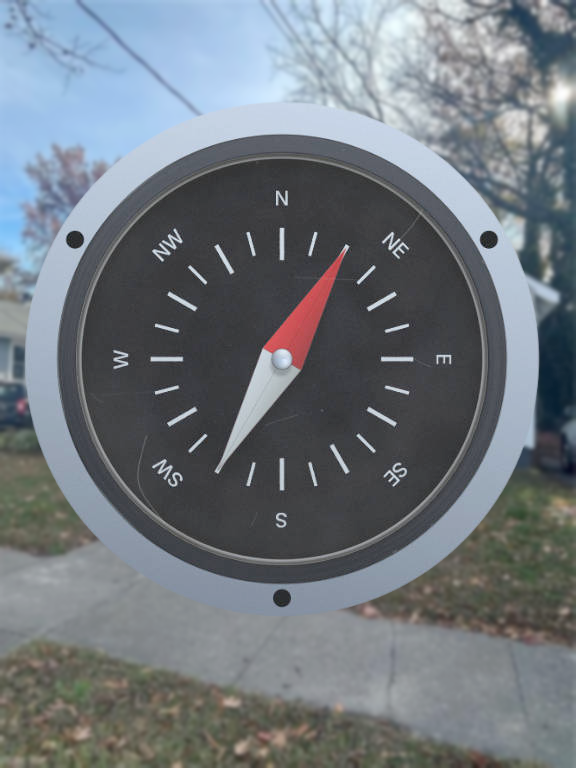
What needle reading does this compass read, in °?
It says 30 °
